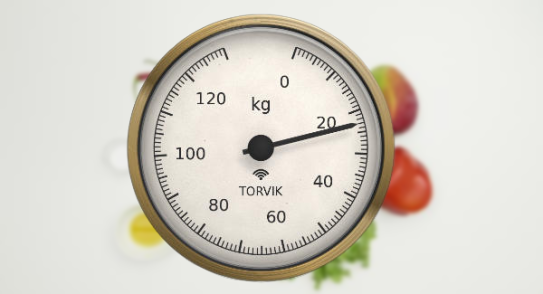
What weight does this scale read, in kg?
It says 23 kg
